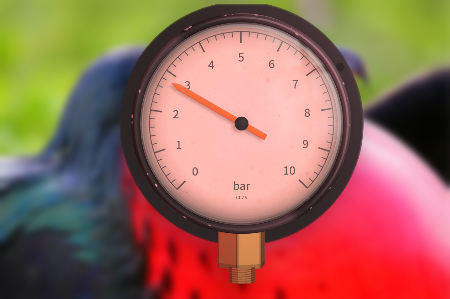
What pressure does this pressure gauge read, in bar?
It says 2.8 bar
